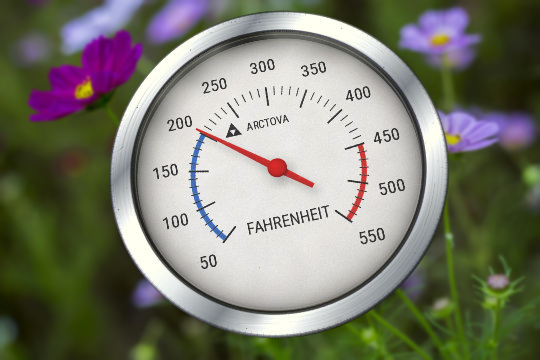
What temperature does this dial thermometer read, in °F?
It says 200 °F
